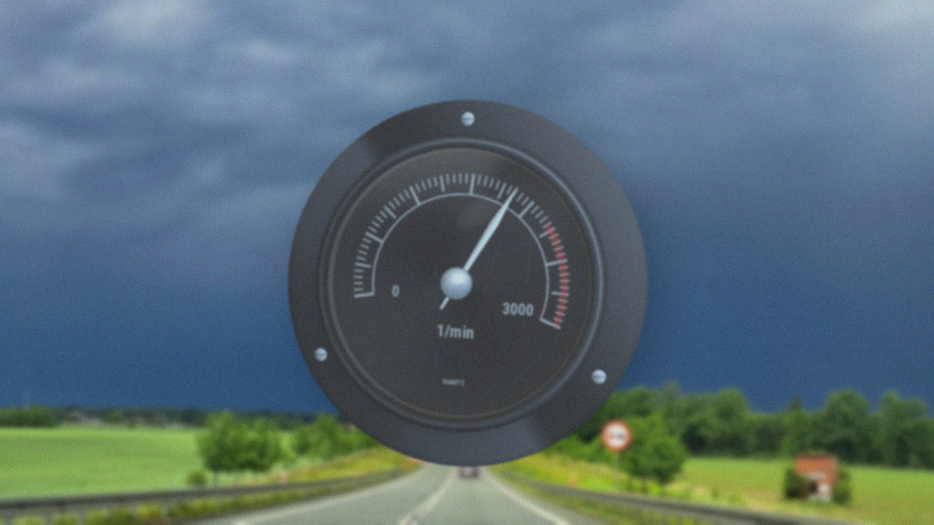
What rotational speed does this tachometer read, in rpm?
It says 1850 rpm
